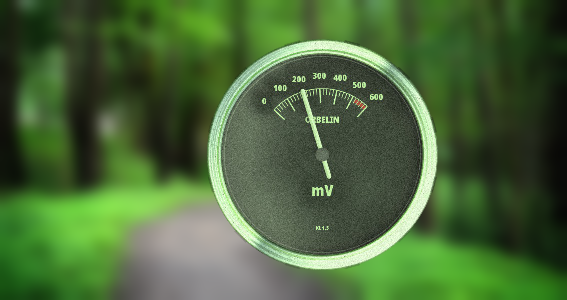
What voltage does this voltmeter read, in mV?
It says 200 mV
